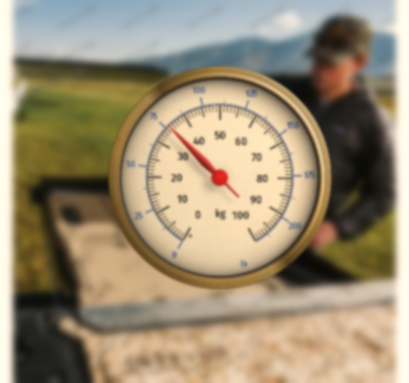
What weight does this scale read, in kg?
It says 35 kg
